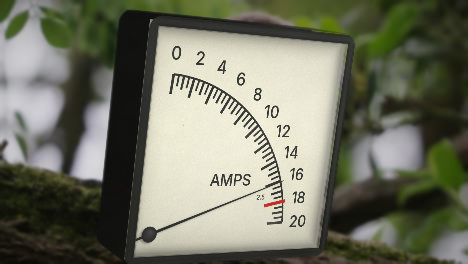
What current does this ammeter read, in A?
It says 16 A
